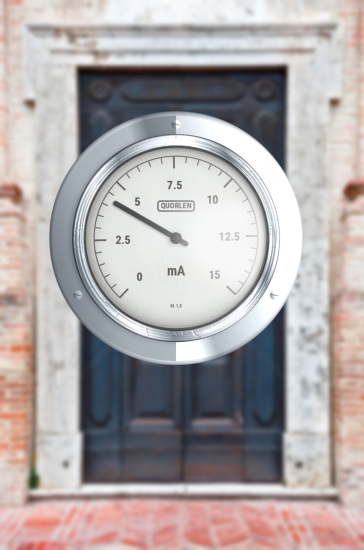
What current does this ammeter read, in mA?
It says 4.25 mA
